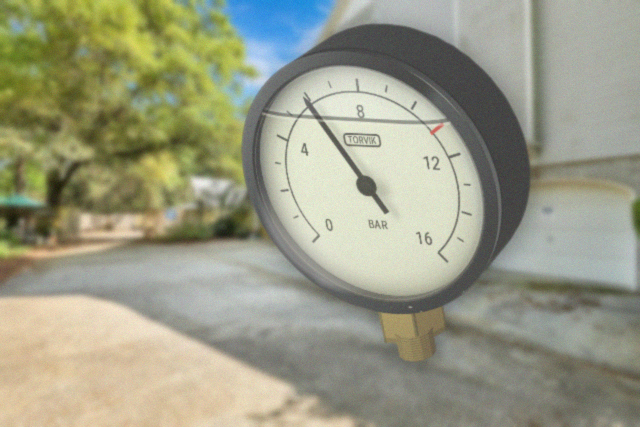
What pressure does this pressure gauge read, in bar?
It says 6 bar
